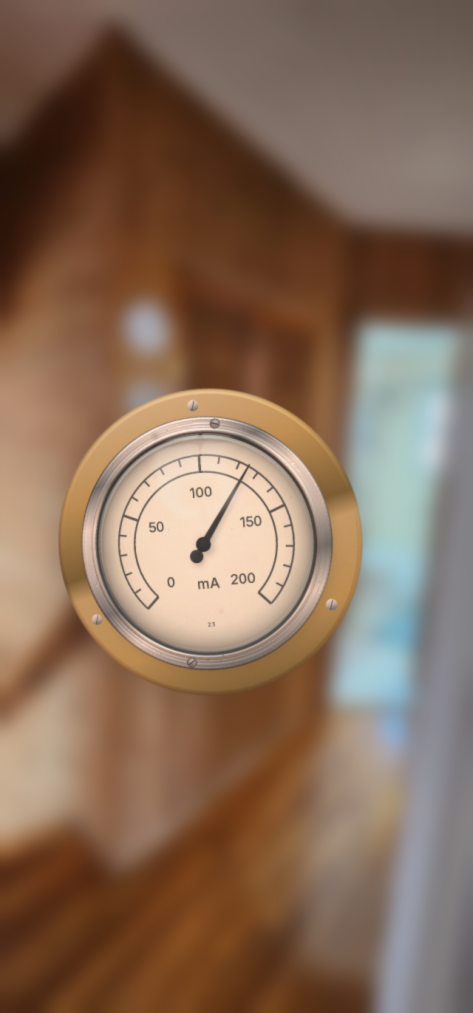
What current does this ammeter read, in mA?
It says 125 mA
